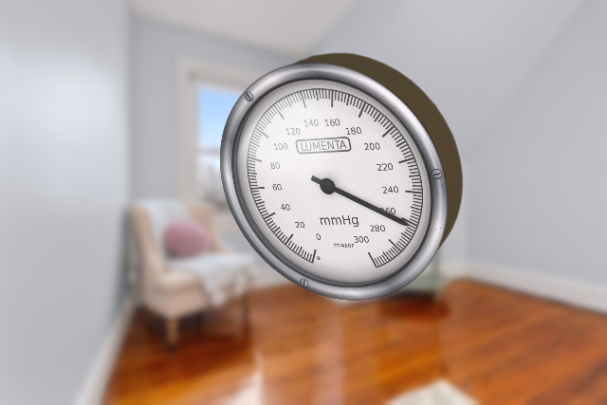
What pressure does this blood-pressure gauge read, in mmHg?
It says 260 mmHg
